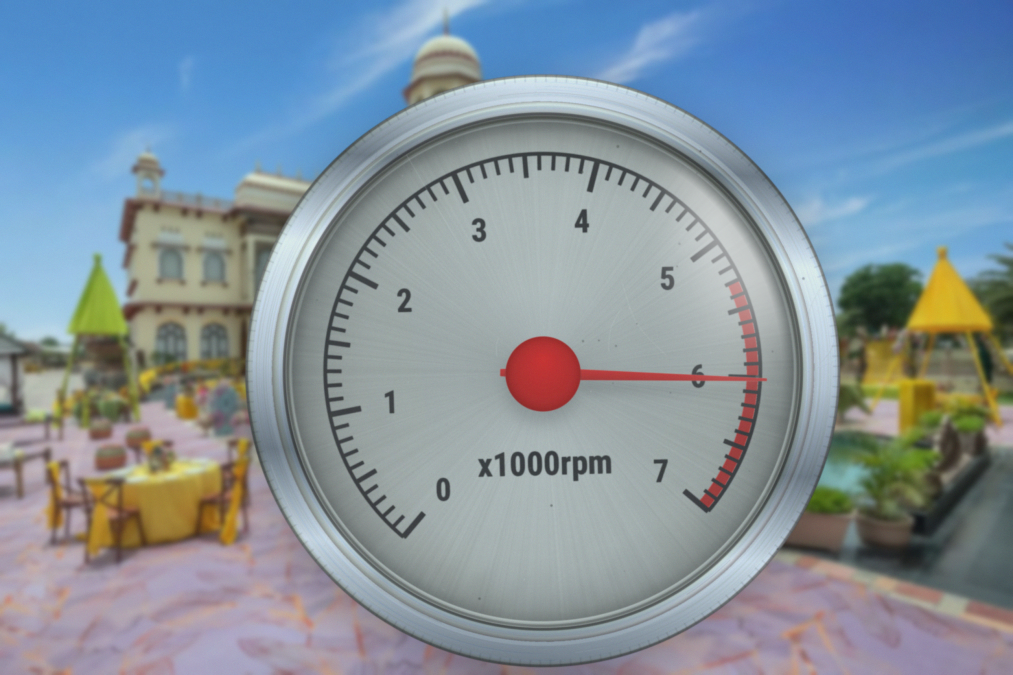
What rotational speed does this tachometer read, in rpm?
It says 6000 rpm
